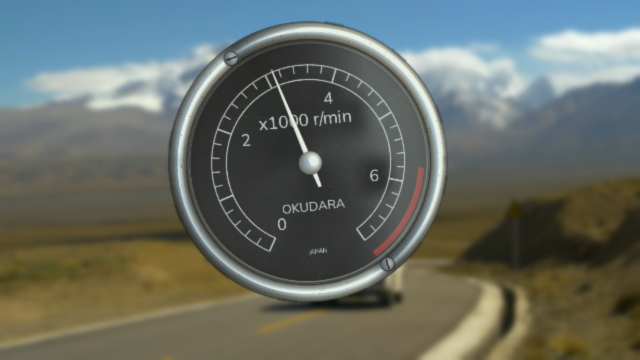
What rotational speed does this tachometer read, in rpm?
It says 3100 rpm
